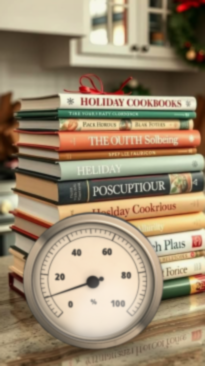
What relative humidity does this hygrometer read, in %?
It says 10 %
